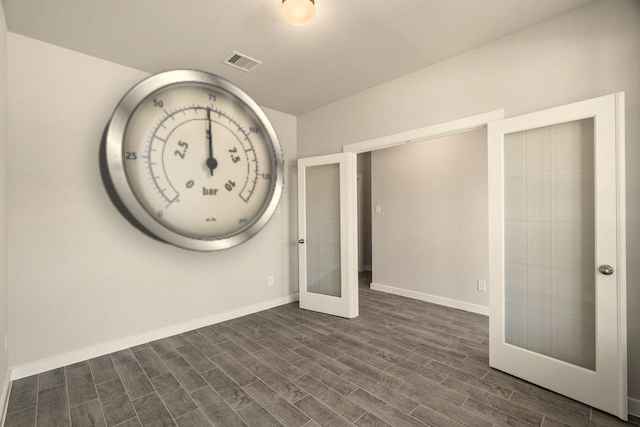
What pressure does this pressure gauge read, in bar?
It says 5 bar
